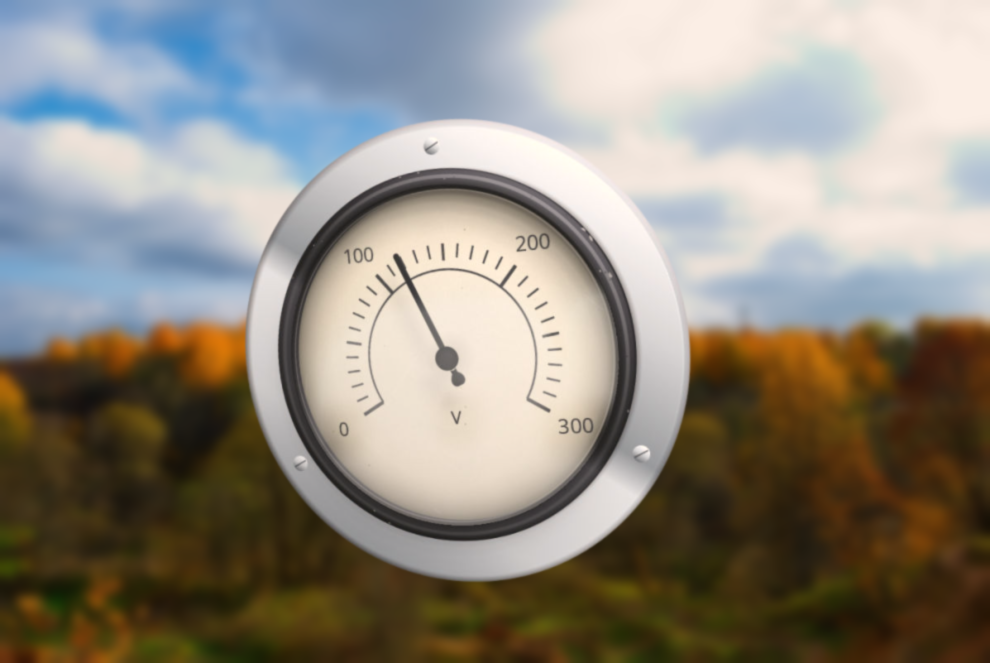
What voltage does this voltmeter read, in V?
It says 120 V
